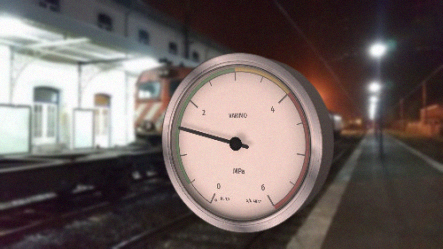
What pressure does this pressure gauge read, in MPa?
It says 1.5 MPa
